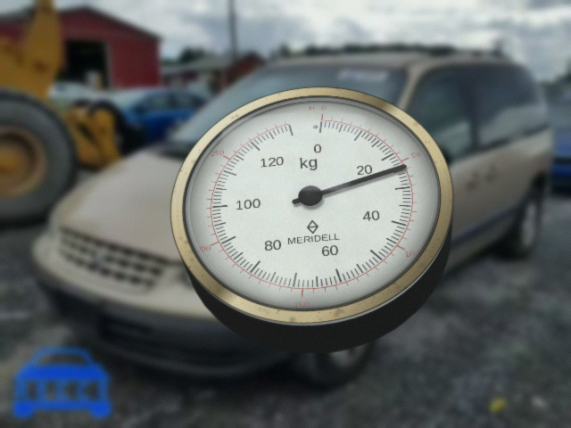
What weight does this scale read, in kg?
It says 25 kg
